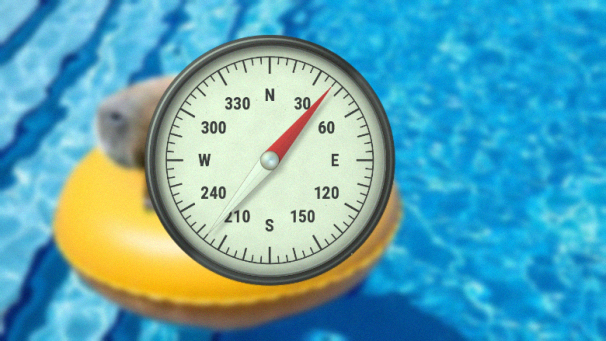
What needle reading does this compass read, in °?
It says 40 °
